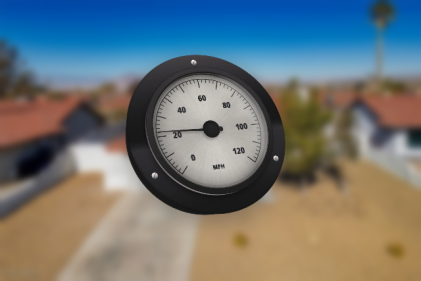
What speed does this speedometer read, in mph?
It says 22 mph
